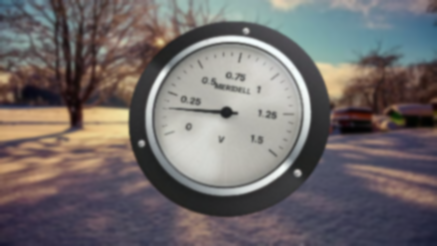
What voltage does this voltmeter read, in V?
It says 0.15 V
